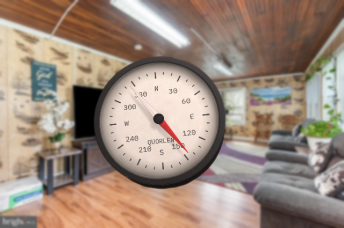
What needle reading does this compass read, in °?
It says 145 °
